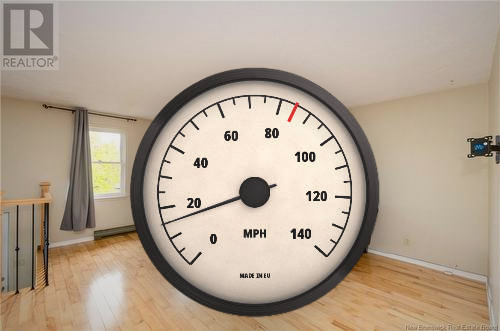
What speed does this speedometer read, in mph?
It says 15 mph
